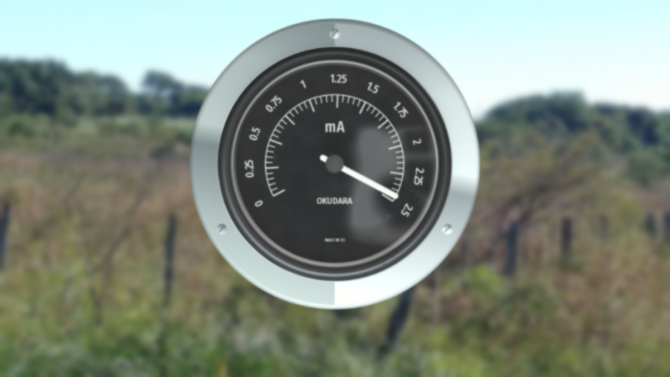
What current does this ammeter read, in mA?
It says 2.45 mA
